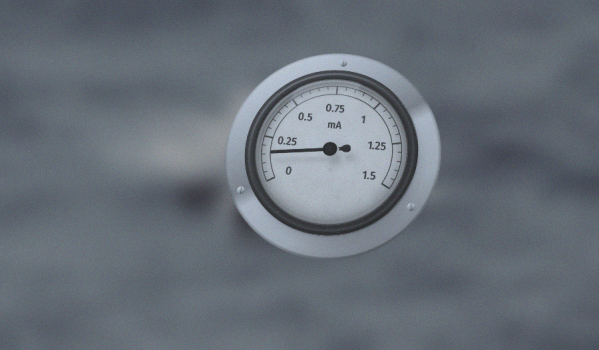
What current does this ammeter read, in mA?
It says 0.15 mA
